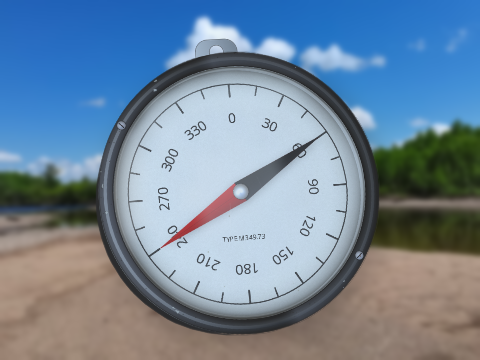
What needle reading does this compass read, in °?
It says 240 °
